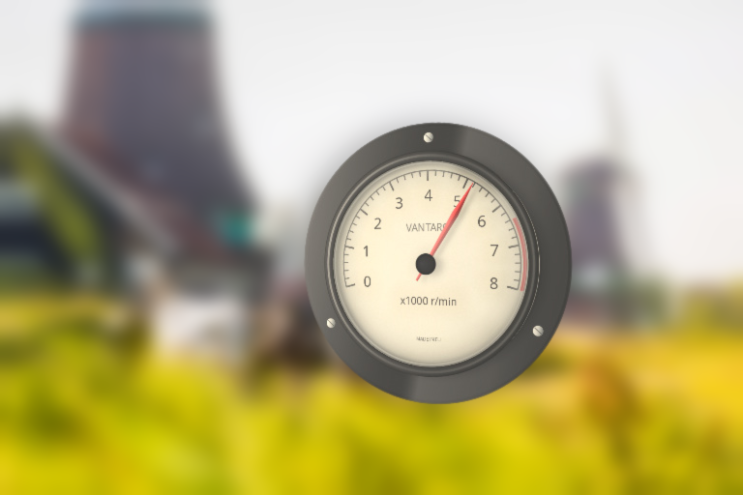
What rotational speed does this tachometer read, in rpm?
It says 5200 rpm
